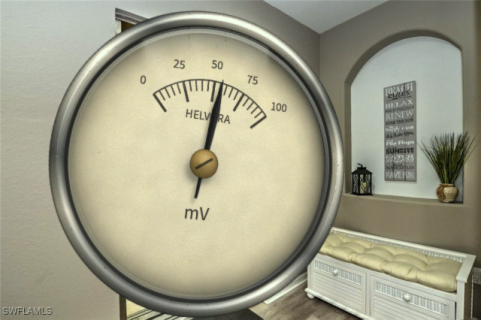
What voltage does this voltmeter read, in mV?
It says 55 mV
